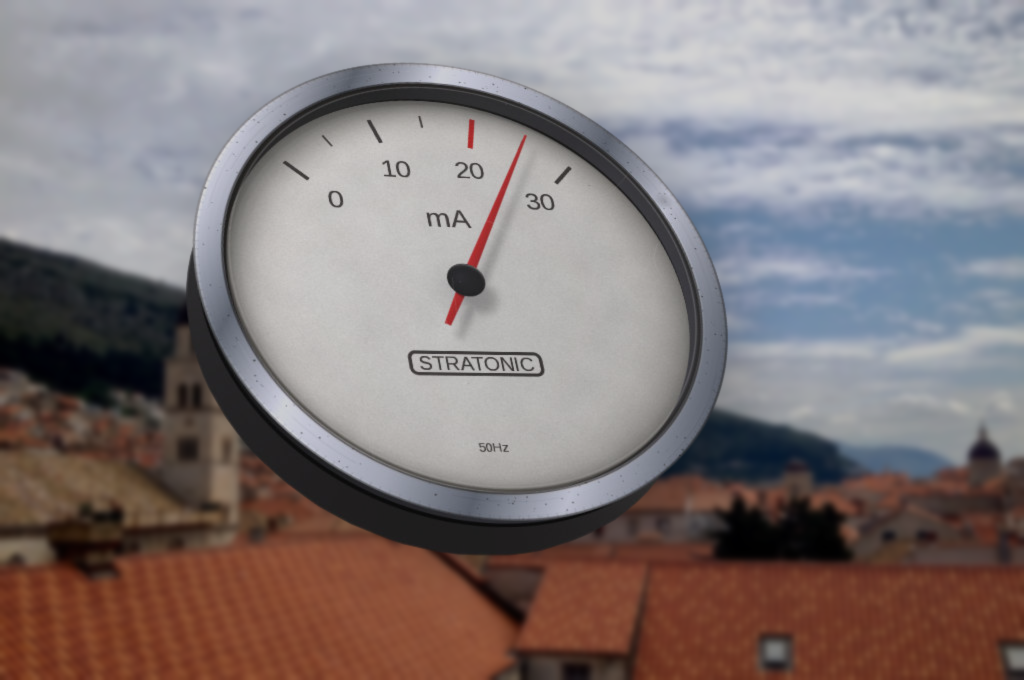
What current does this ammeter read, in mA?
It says 25 mA
